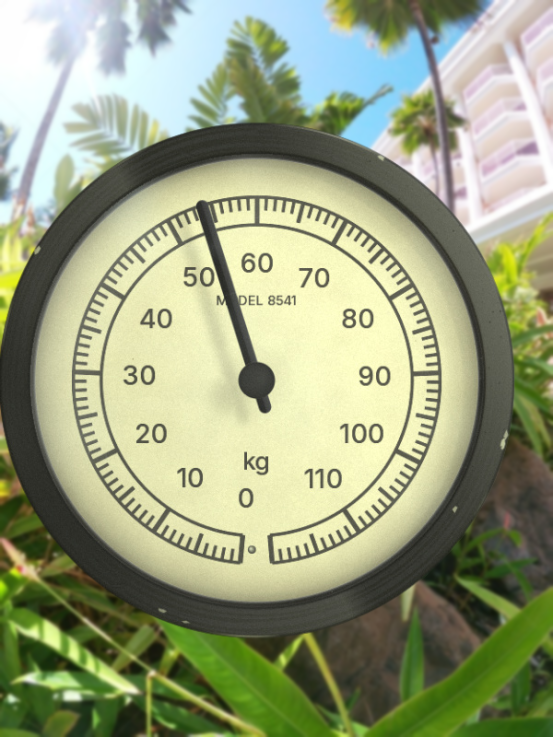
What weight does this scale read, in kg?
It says 54 kg
